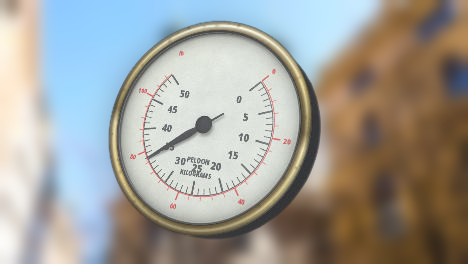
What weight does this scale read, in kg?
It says 35 kg
